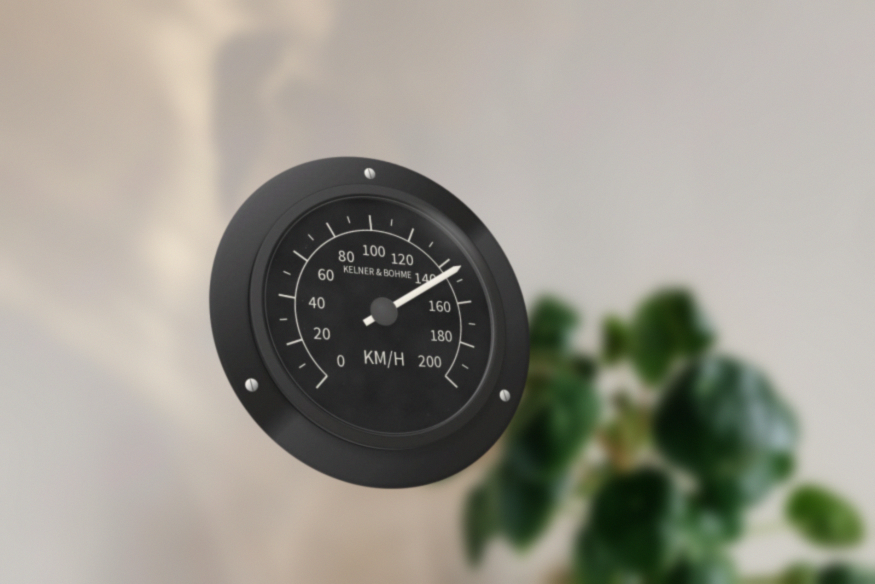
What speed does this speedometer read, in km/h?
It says 145 km/h
